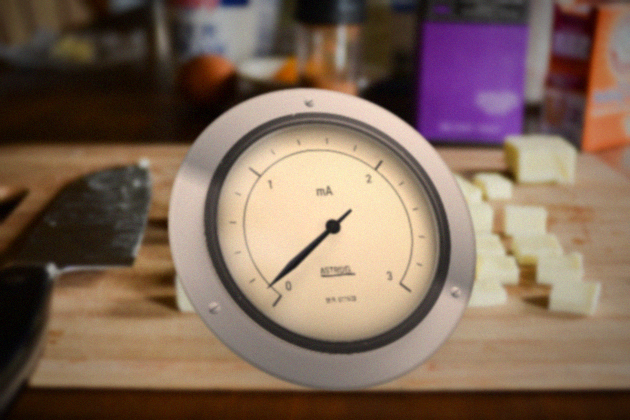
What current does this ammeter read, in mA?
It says 0.1 mA
